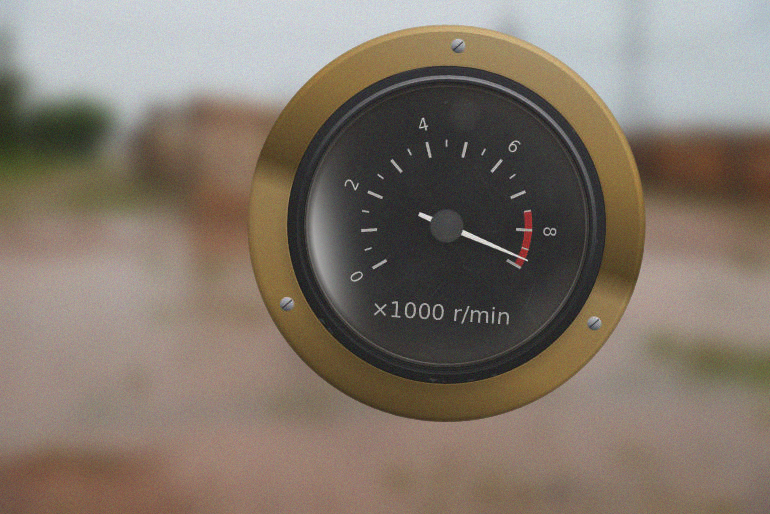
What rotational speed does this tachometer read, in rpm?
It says 8750 rpm
